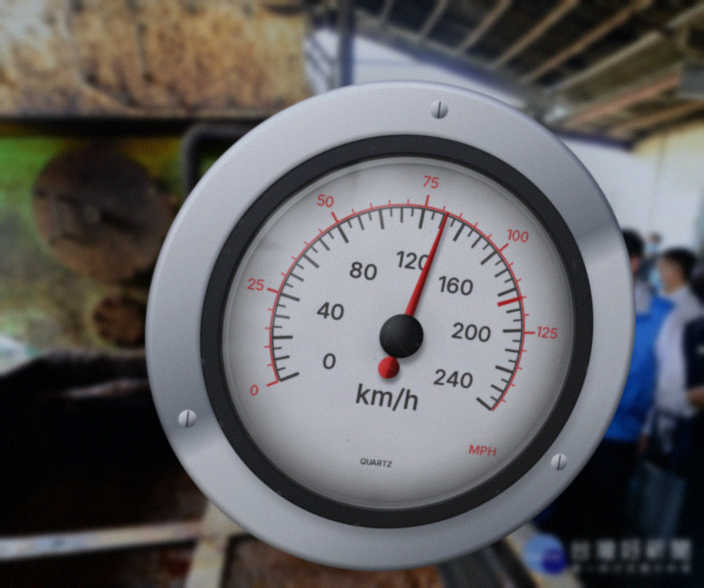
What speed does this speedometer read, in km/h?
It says 130 km/h
